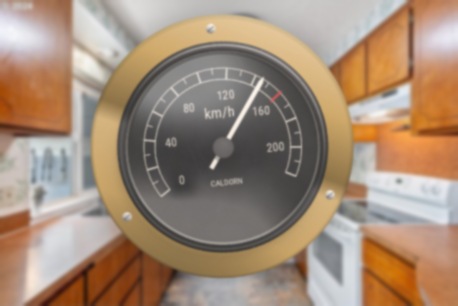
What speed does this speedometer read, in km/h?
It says 145 km/h
